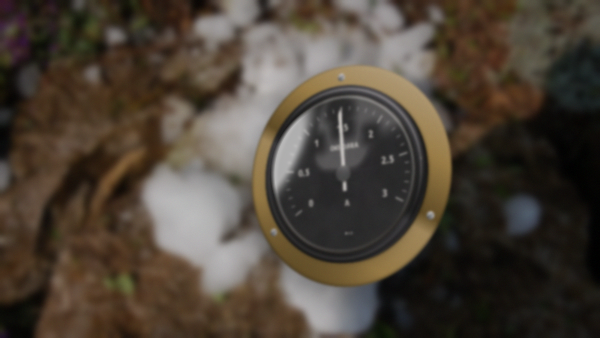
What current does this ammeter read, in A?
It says 1.5 A
